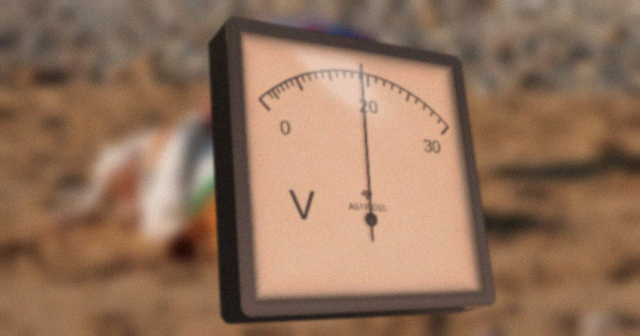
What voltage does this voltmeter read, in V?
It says 19 V
